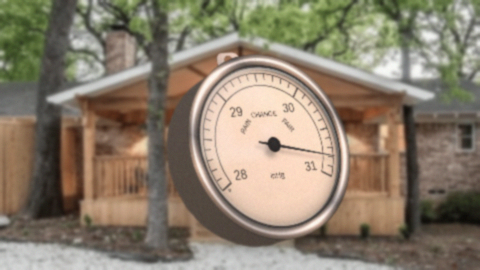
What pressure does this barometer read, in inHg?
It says 30.8 inHg
